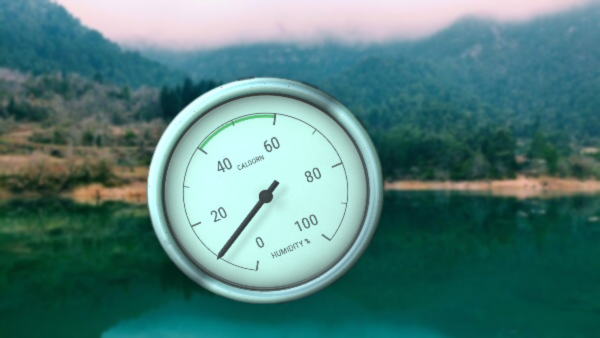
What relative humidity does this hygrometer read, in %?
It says 10 %
